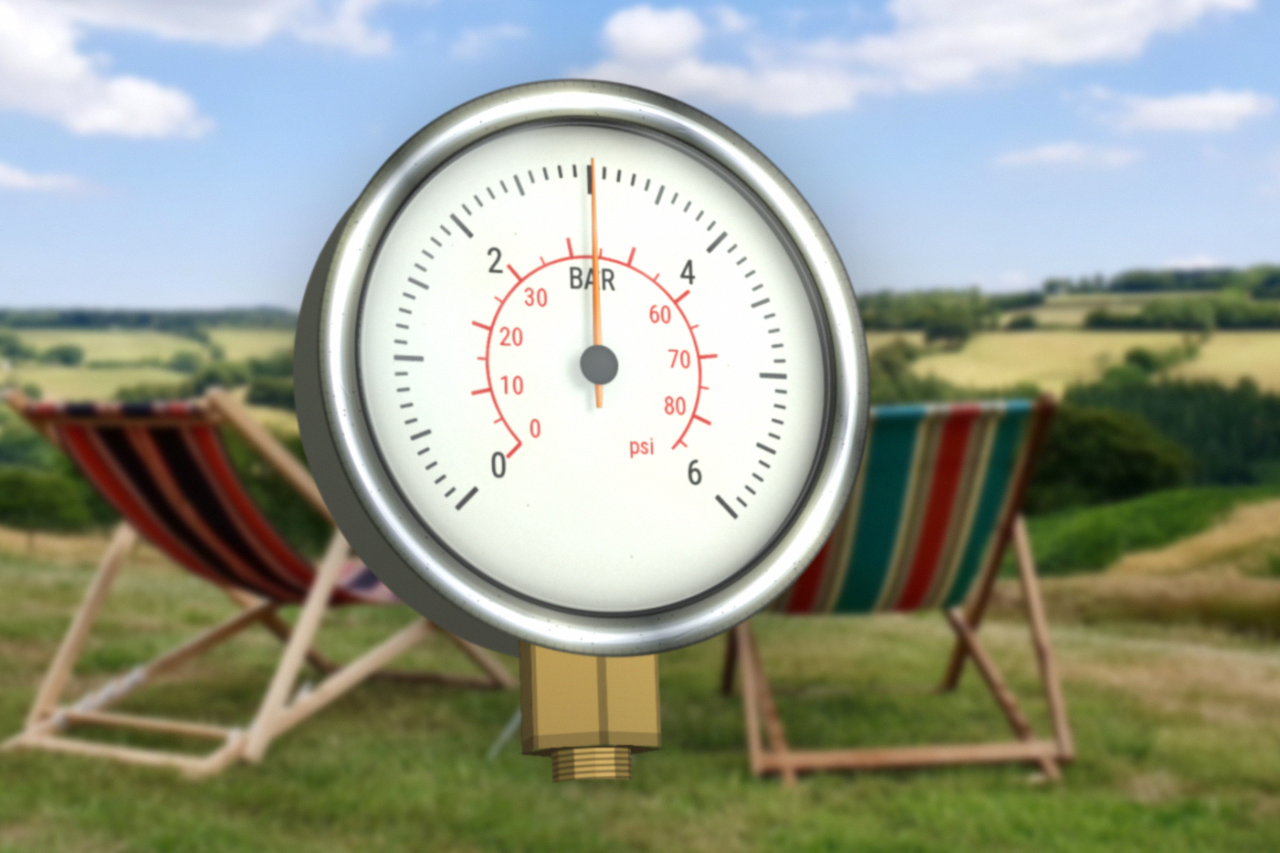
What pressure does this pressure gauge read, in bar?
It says 3 bar
